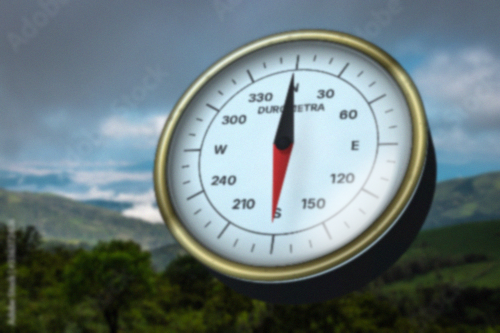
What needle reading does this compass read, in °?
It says 180 °
